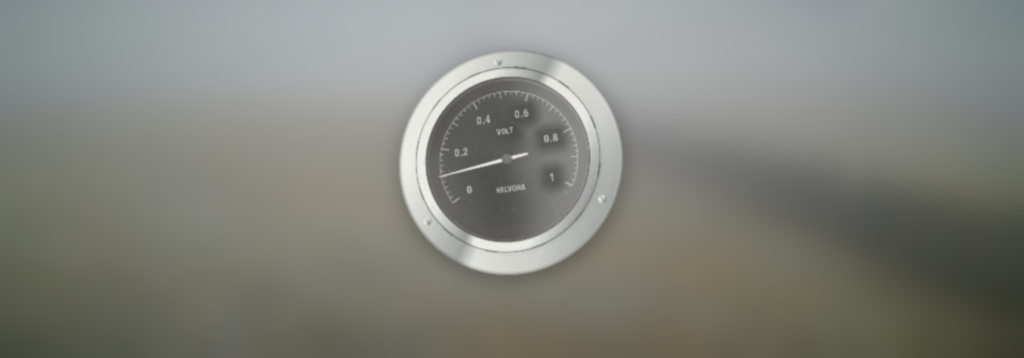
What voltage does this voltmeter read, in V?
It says 0.1 V
